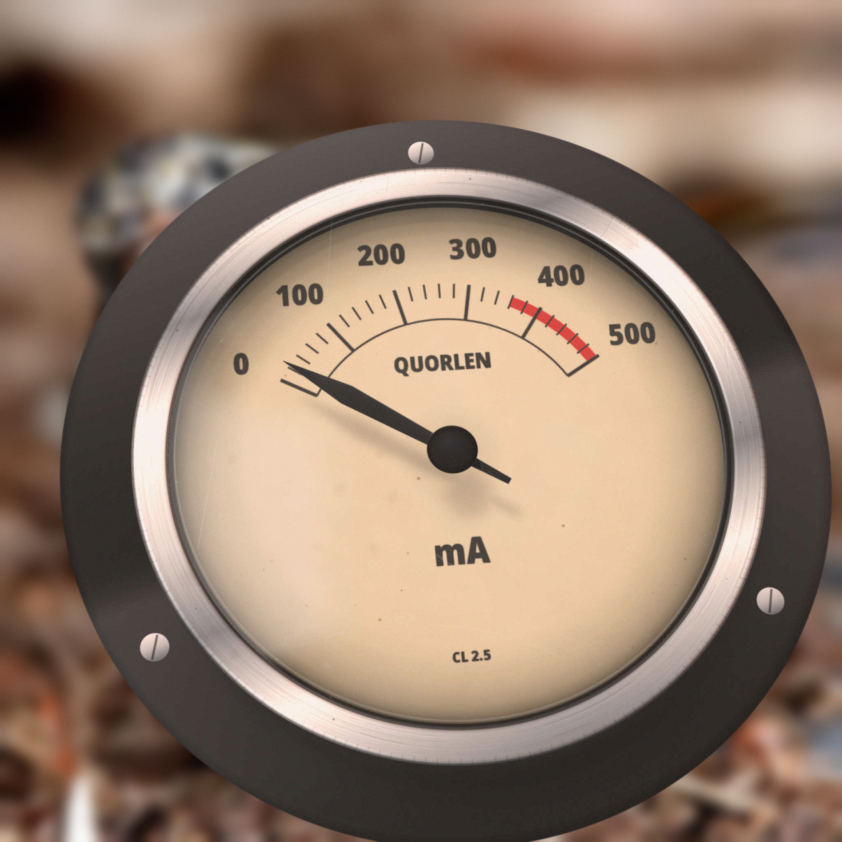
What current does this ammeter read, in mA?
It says 20 mA
